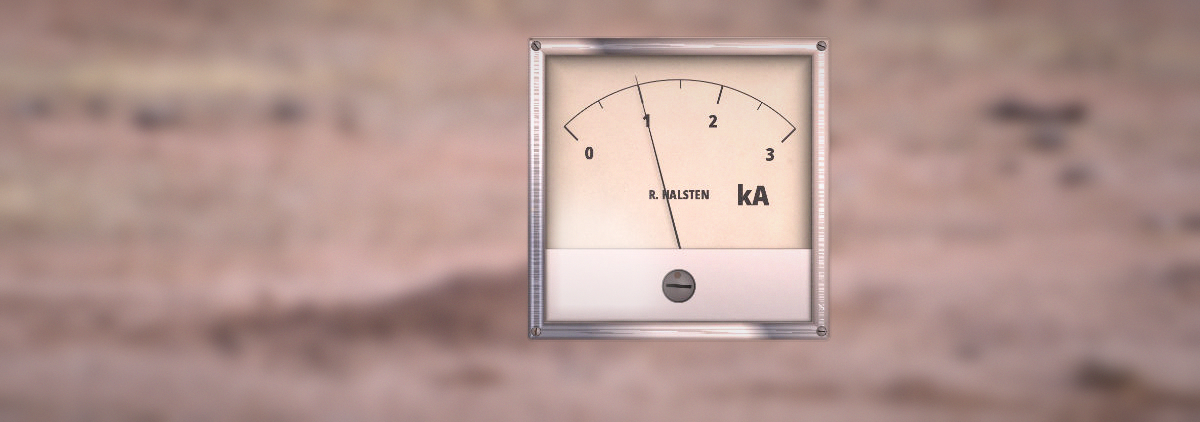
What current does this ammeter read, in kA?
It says 1 kA
